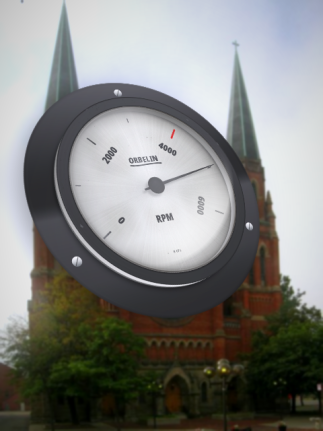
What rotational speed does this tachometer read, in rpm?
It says 5000 rpm
